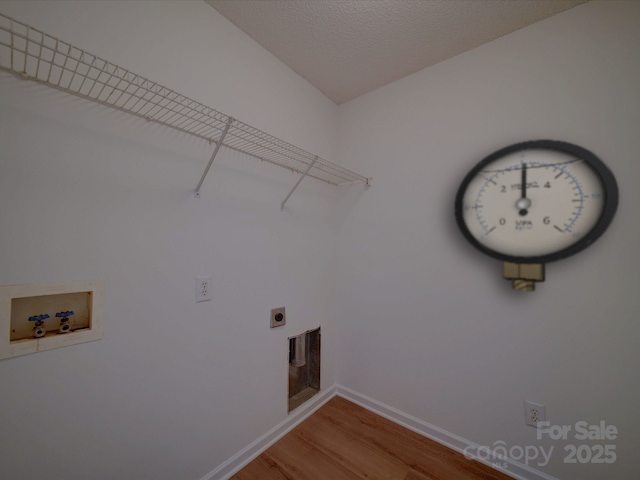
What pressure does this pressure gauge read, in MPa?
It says 3 MPa
